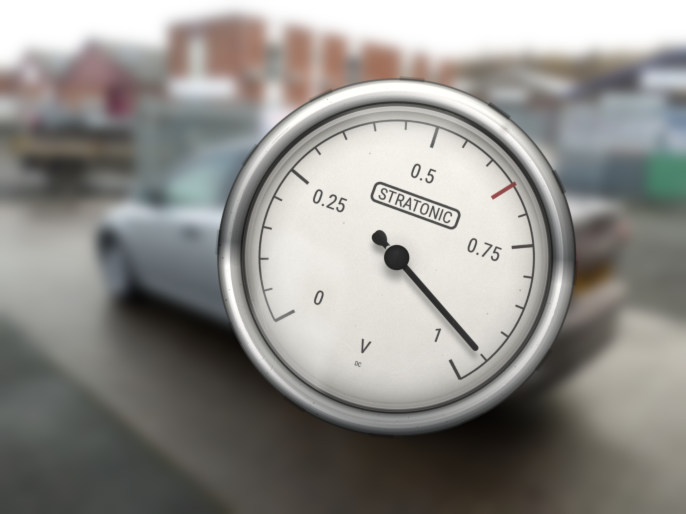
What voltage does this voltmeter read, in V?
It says 0.95 V
